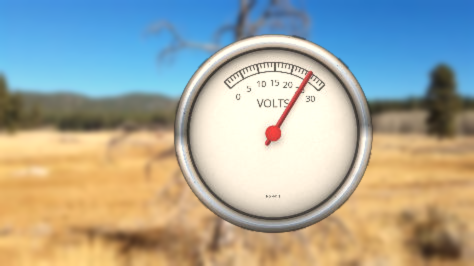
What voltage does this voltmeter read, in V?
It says 25 V
